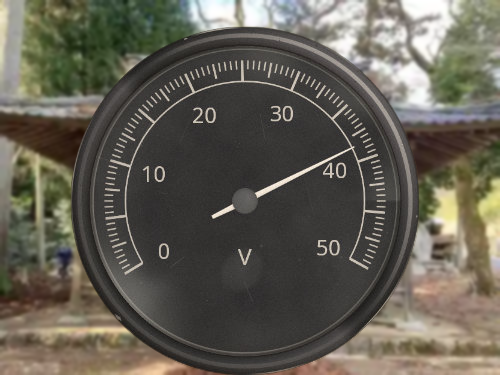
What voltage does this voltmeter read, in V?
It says 38.5 V
